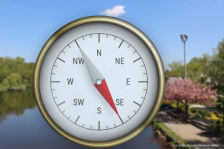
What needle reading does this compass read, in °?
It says 150 °
